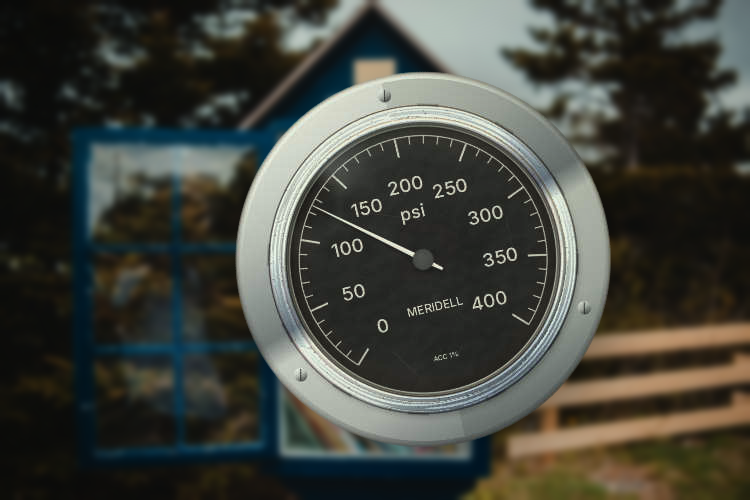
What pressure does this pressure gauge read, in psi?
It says 125 psi
